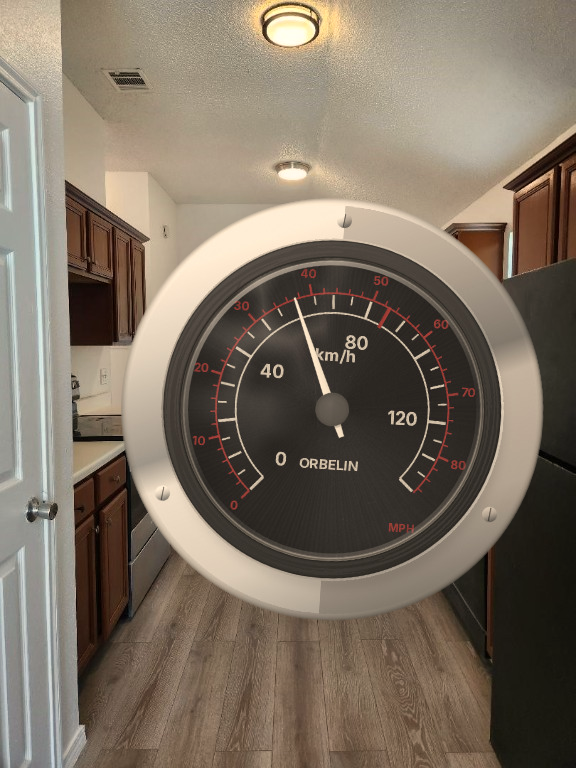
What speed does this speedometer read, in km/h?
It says 60 km/h
